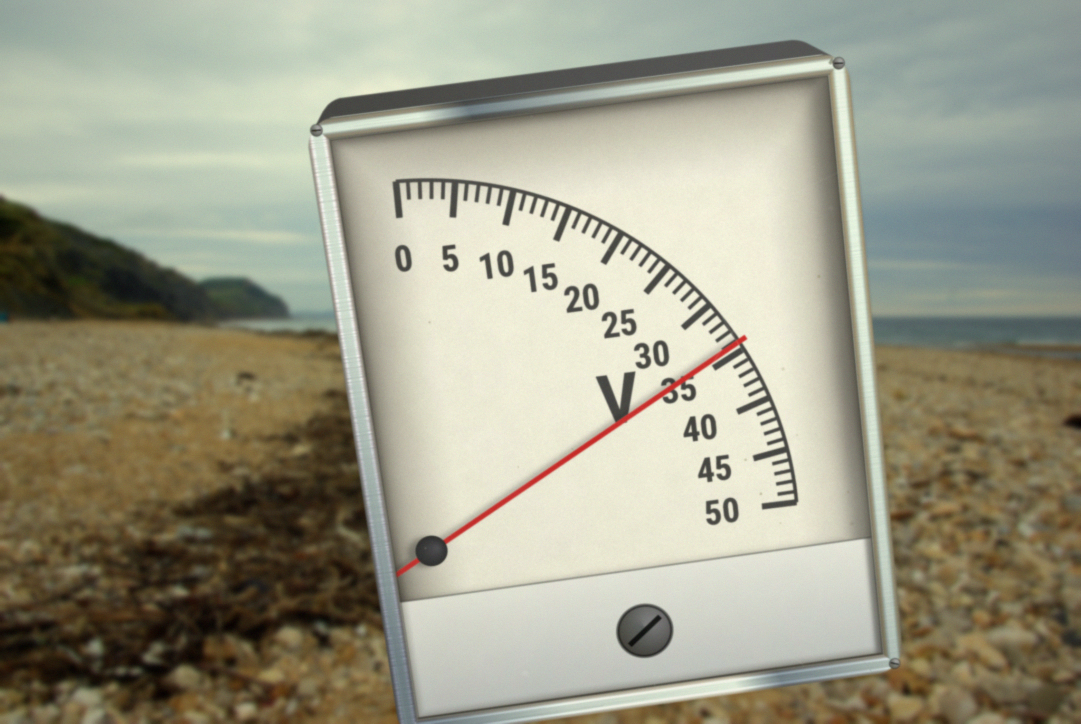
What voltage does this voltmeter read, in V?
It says 34 V
